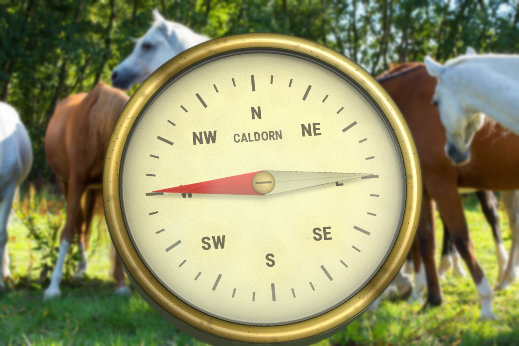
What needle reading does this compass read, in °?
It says 270 °
